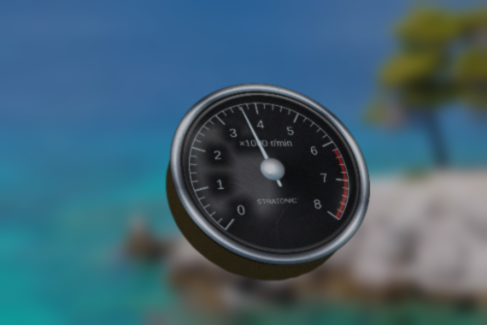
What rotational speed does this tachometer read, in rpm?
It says 3600 rpm
